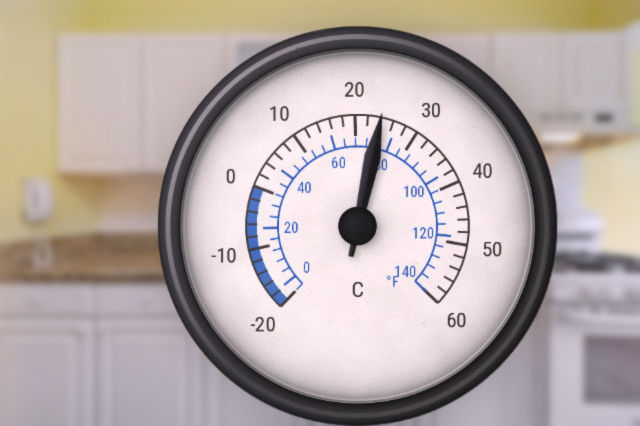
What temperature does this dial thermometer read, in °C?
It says 24 °C
